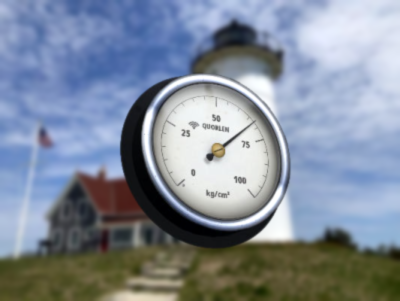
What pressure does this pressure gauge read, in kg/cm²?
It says 67.5 kg/cm²
